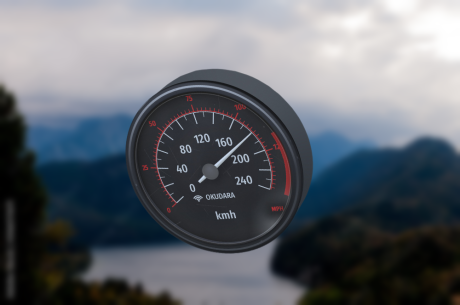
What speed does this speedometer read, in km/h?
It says 180 km/h
